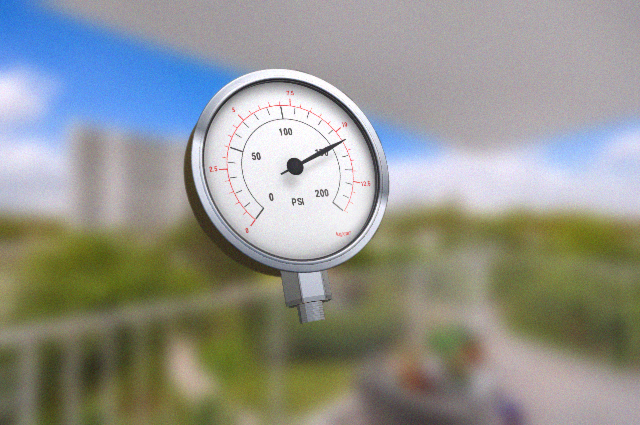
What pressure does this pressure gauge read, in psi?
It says 150 psi
